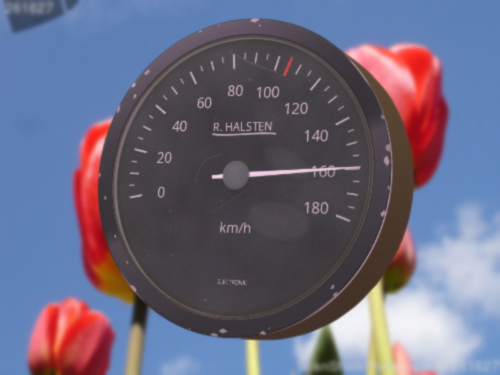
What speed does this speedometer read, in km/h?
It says 160 km/h
